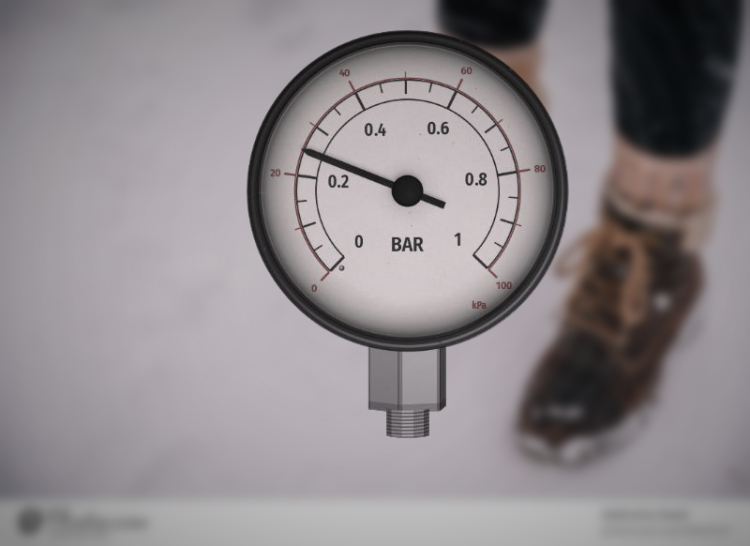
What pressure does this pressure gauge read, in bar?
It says 0.25 bar
